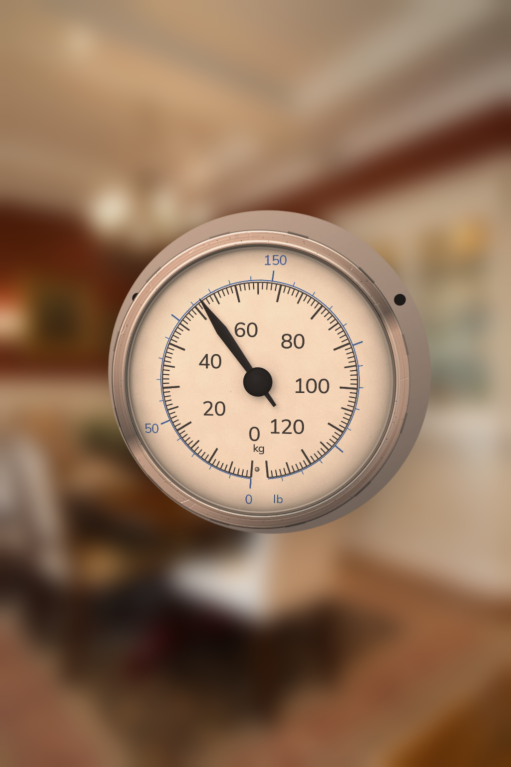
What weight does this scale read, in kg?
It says 52 kg
